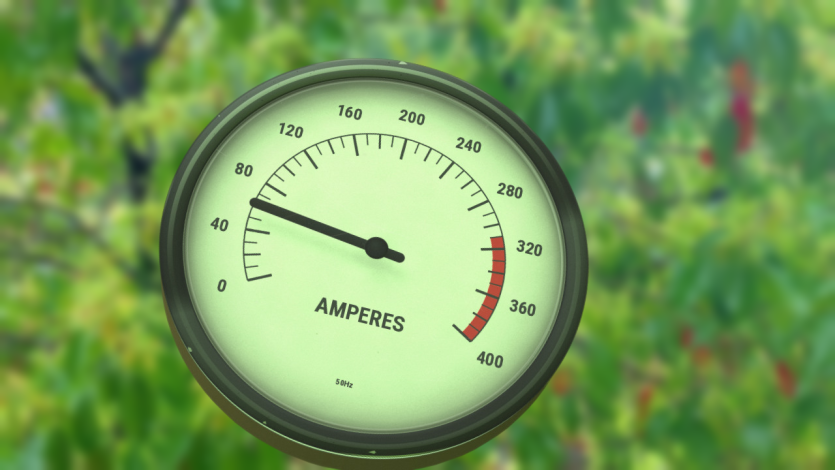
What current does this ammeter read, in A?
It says 60 A
